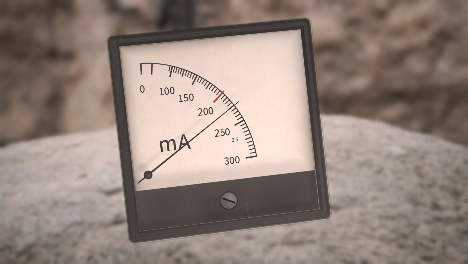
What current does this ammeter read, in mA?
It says 225 mA
